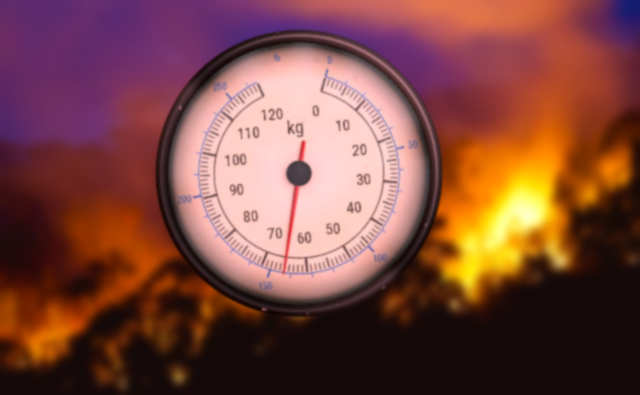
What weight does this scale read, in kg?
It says 65 kg
